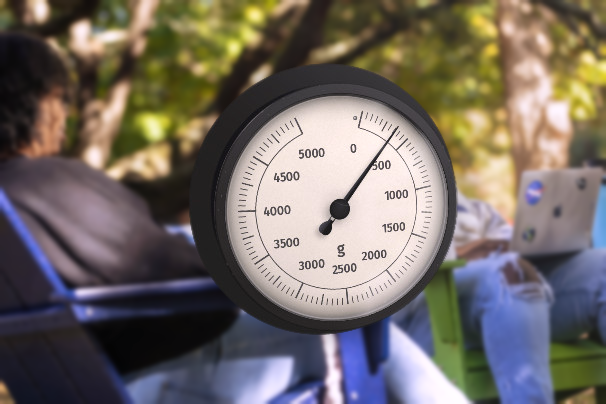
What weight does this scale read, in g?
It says 350 g
